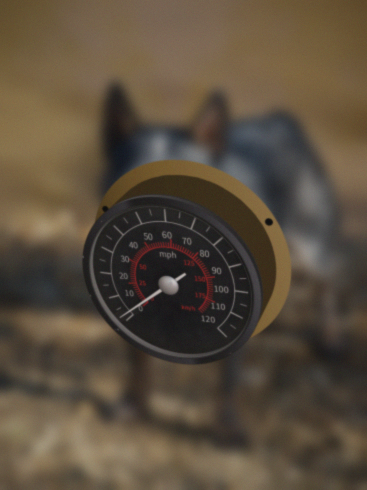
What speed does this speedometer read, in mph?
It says 2.5 mph
